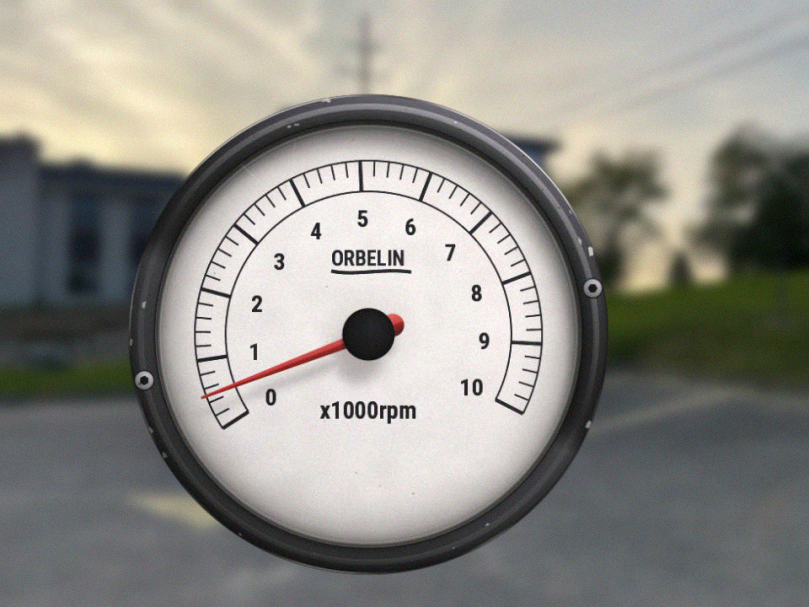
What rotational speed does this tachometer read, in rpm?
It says 500 rpm
